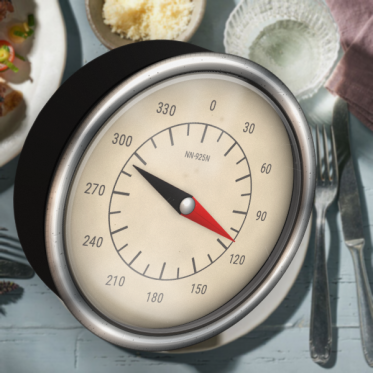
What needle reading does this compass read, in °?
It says 112.5 °
